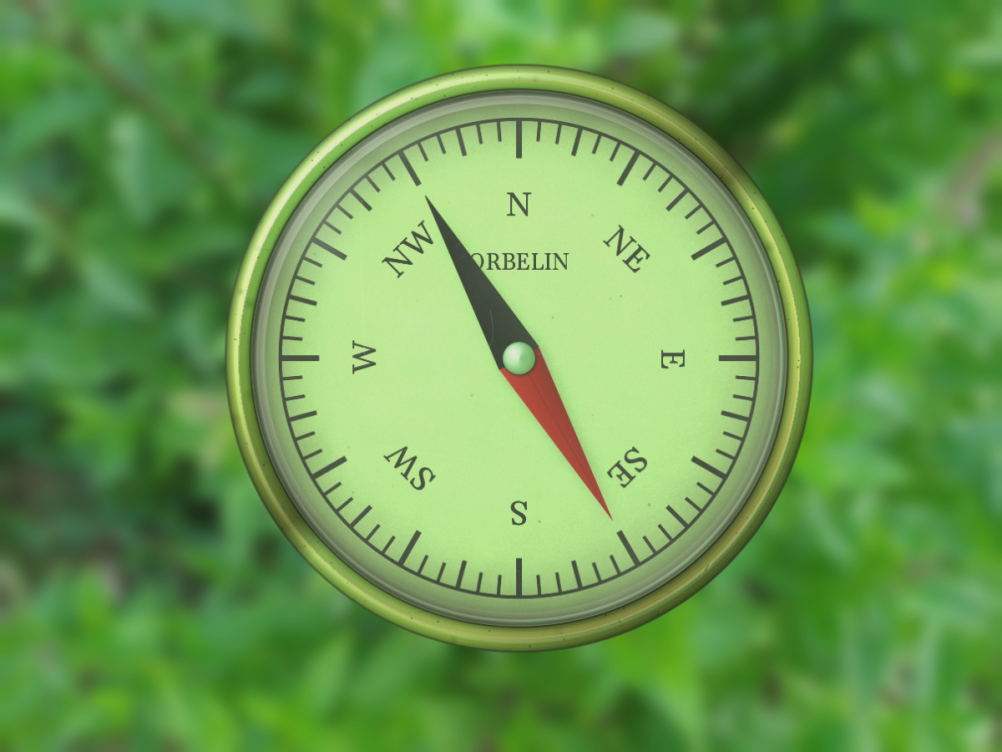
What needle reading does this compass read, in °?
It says 150 °
